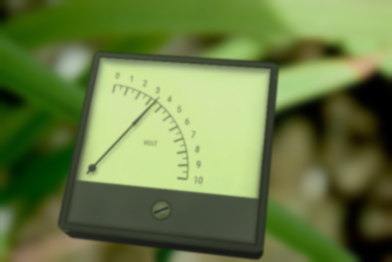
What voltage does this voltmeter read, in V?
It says 3.5 V
